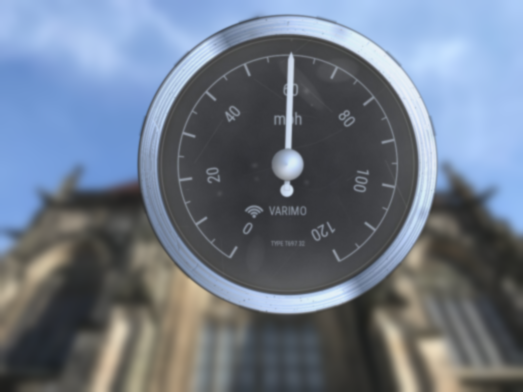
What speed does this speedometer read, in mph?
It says 60 mph
